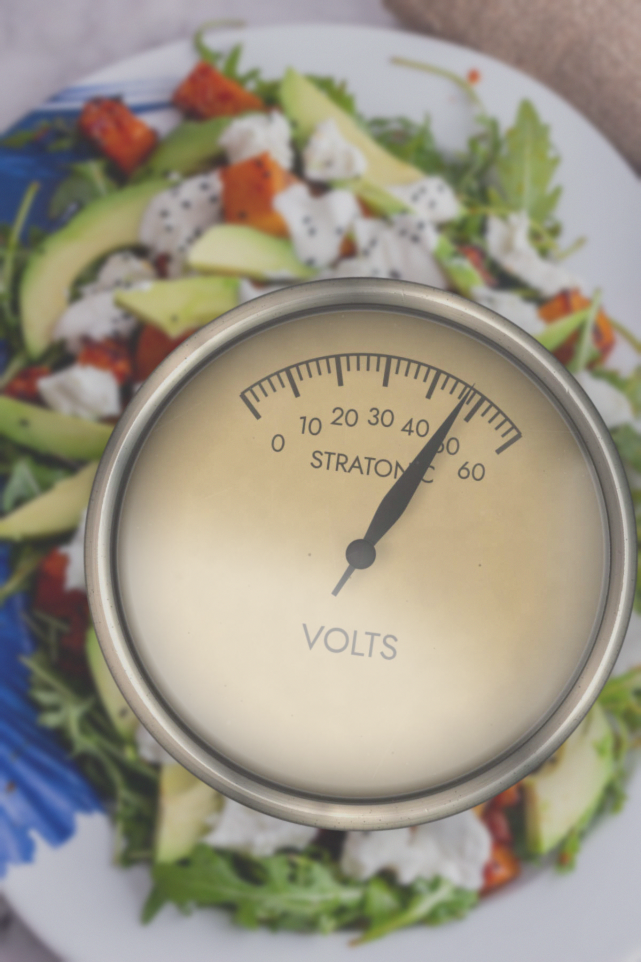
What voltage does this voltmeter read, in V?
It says 47 V
